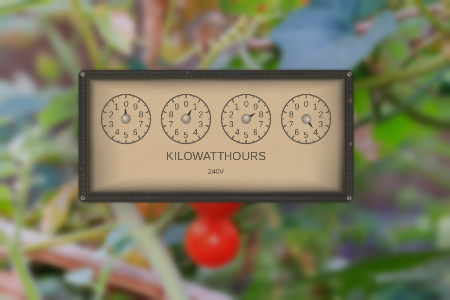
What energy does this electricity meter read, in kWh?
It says 84 kWh
